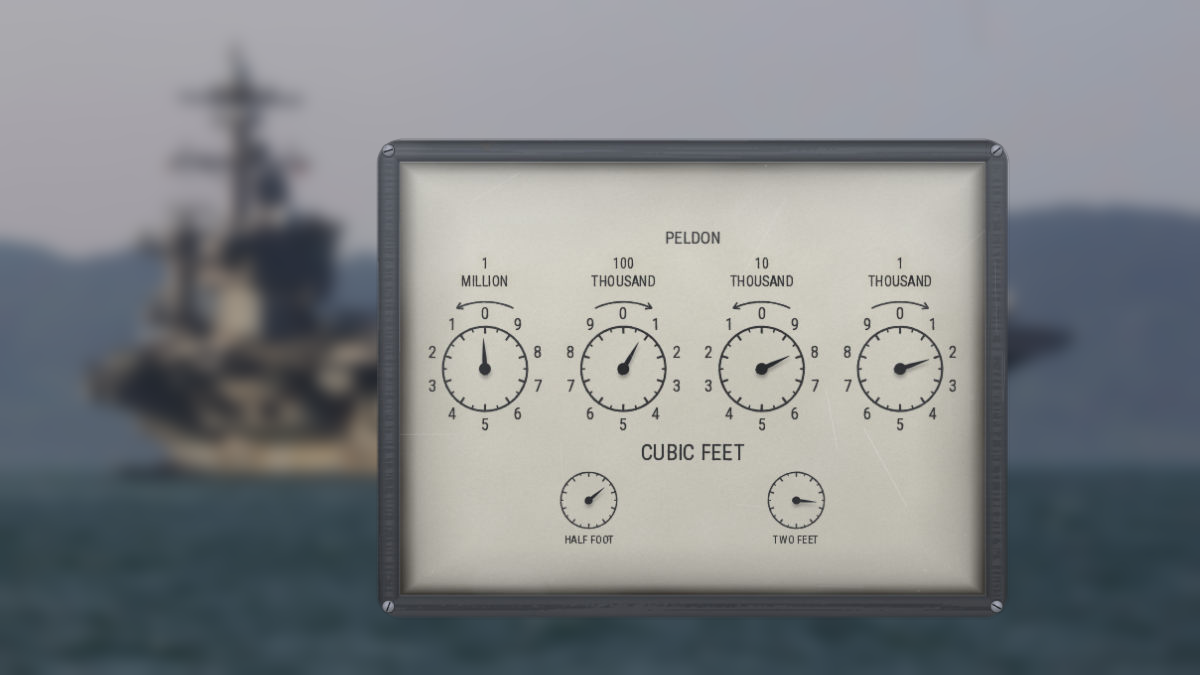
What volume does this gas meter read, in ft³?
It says 8200 ft³
